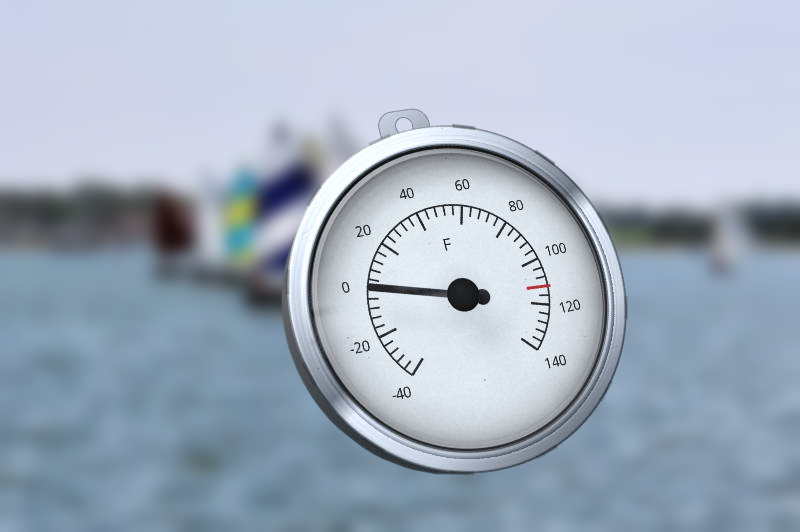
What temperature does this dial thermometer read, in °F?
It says 0 °F
